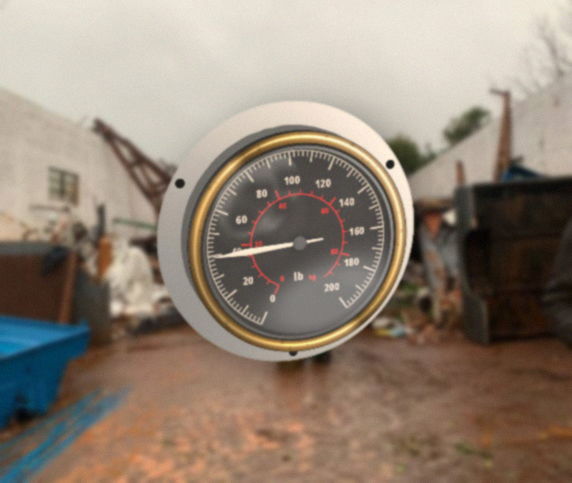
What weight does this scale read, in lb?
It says 40 lb
